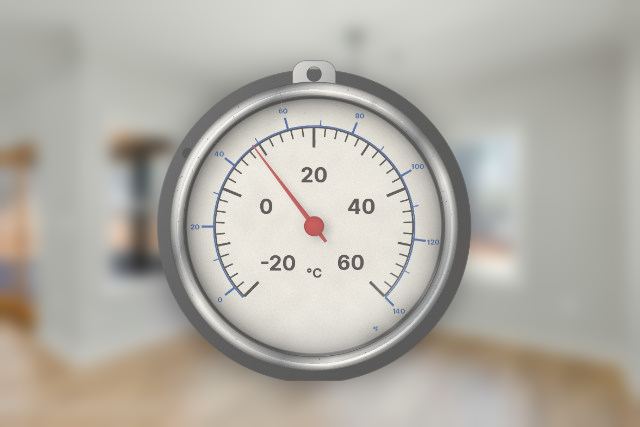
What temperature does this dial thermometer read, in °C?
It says 9 °C
